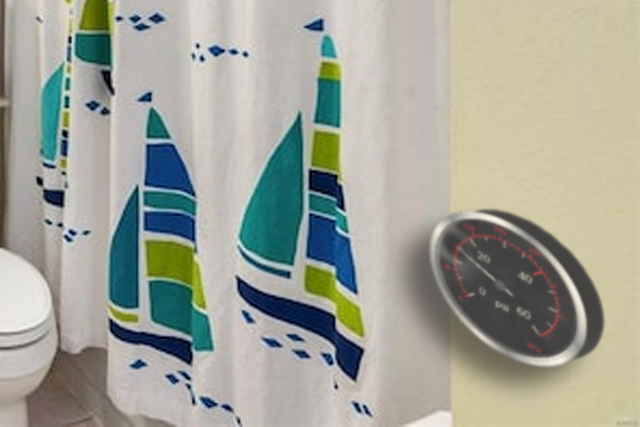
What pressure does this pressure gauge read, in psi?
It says 15 psi
